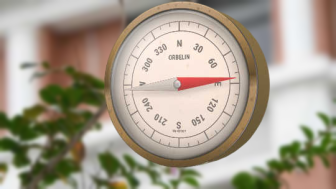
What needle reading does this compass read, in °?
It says 85 °
